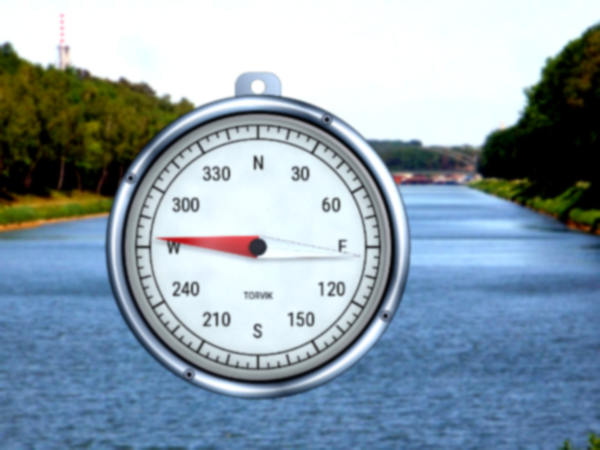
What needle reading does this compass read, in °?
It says 275 °
